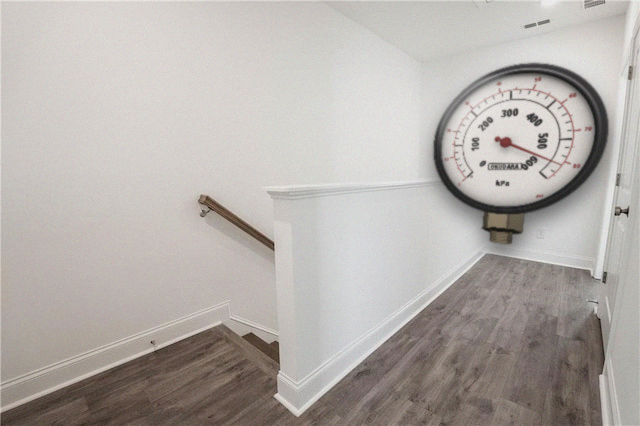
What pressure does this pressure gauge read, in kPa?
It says 560 kPa
